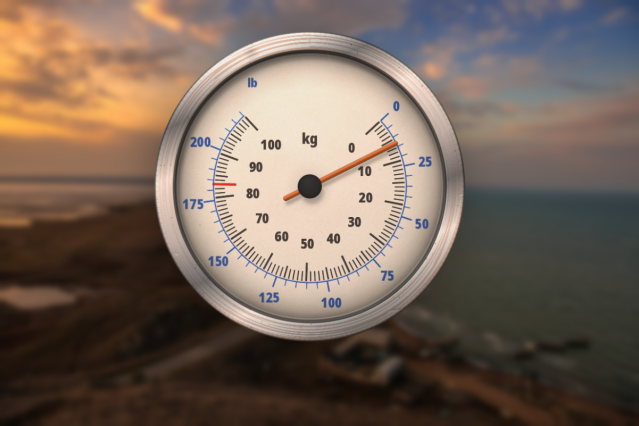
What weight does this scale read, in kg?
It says 6 kg
